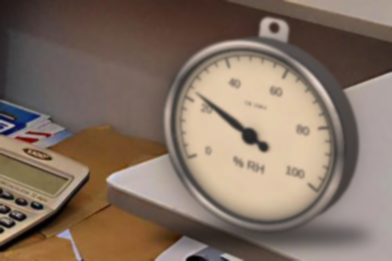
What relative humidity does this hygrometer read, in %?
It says 24 %
